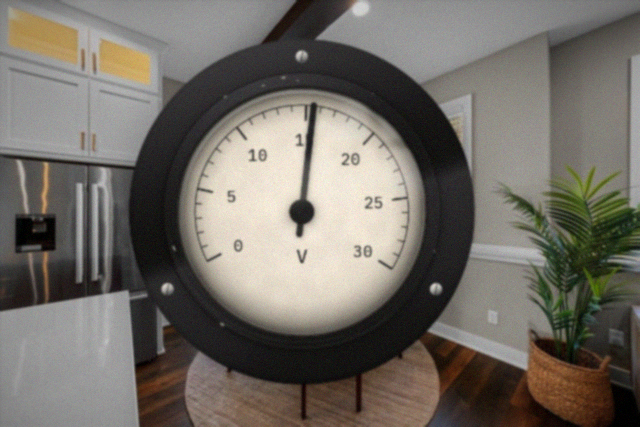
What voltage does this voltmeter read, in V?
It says 15.5 V
